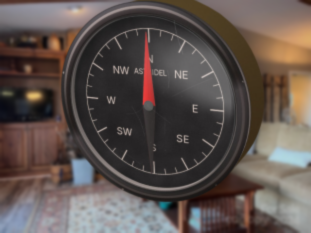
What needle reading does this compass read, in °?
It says 0 °
